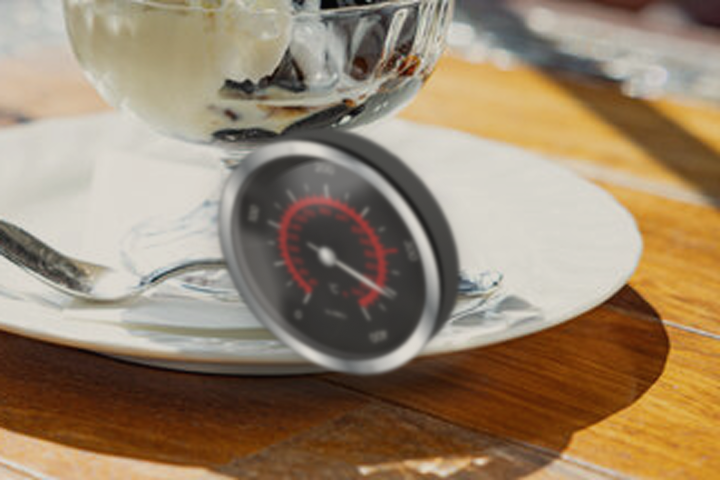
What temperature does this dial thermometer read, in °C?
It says 350 °C
